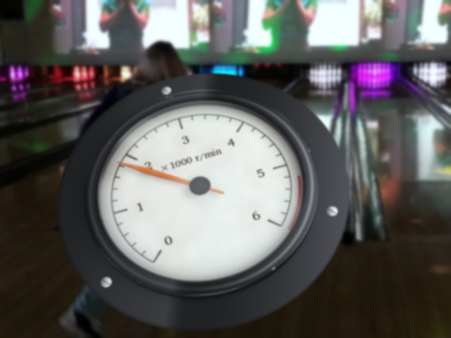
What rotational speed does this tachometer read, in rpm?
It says 1800 rpm
